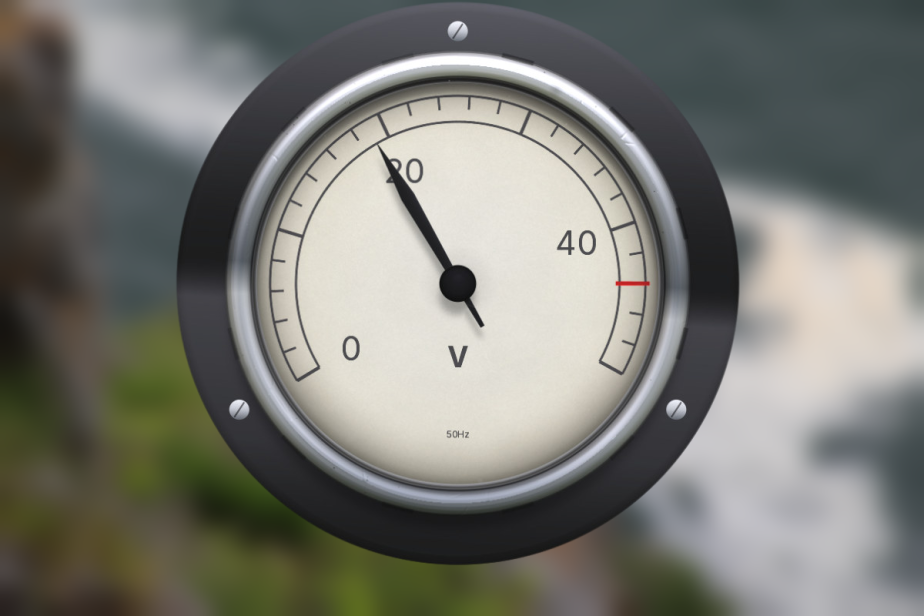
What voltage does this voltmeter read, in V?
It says 19 V
